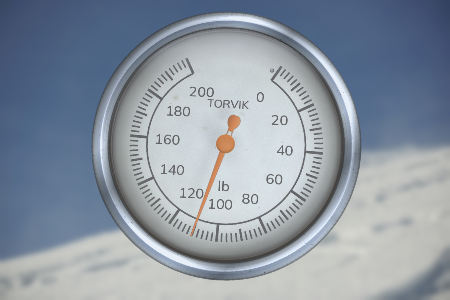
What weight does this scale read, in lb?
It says 110 lb
